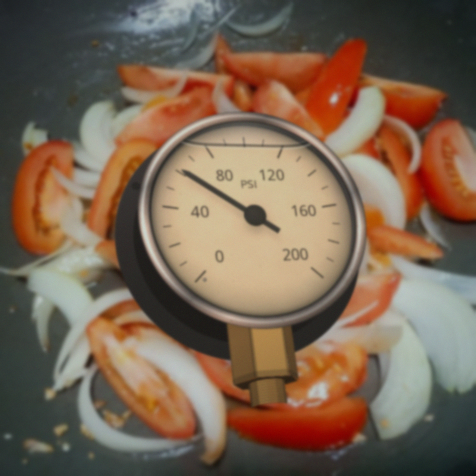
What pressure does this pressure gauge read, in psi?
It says 60 psi
